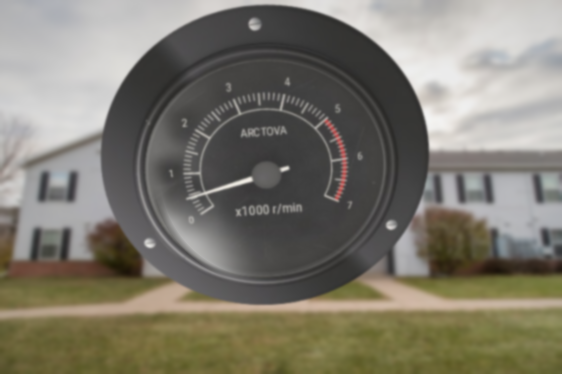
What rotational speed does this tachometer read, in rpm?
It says 500 rpm
